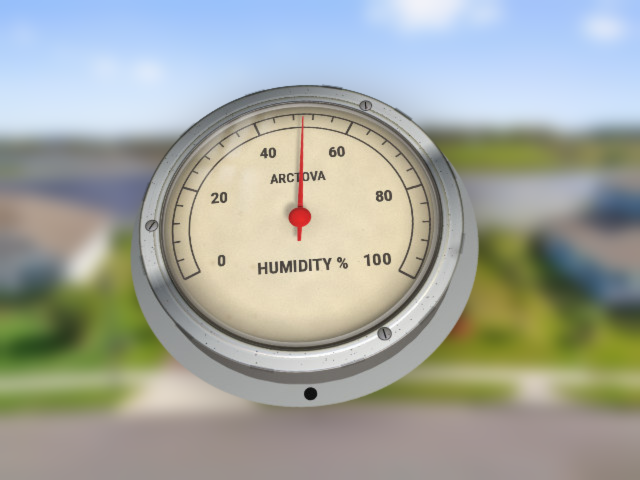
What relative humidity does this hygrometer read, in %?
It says 50 %
